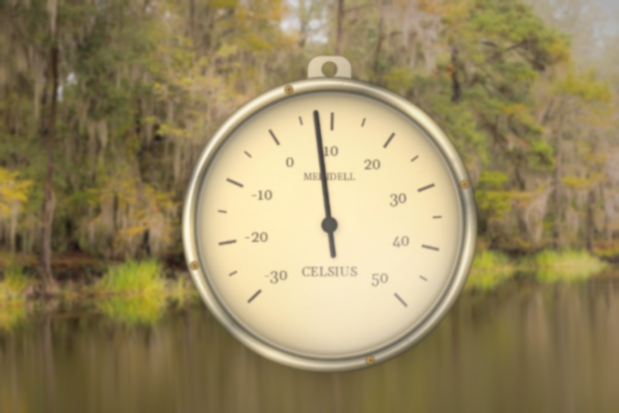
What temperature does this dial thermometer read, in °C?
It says 7.5 °C
